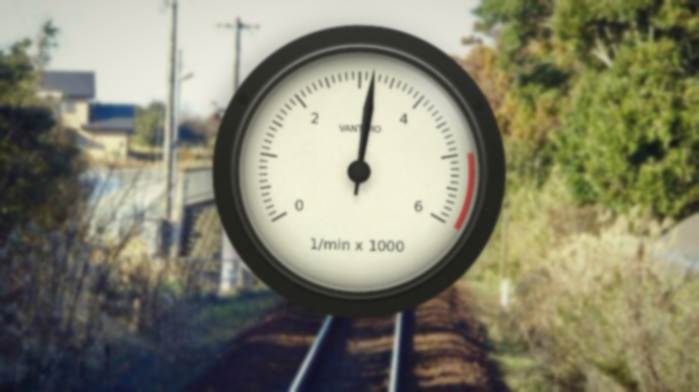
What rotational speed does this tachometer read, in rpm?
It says 3200 rpm
